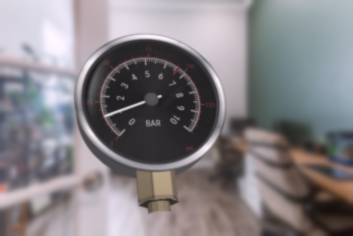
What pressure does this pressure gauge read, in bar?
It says 1 bar
